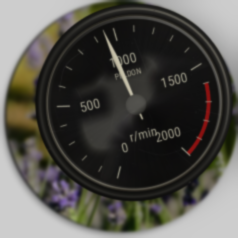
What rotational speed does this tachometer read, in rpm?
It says 950 rpm
